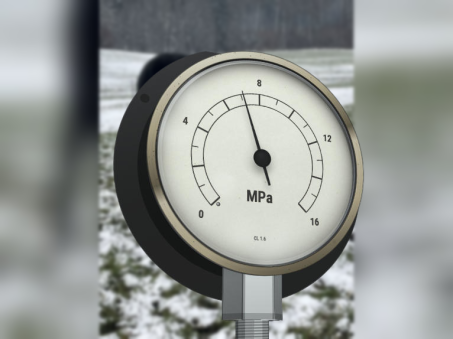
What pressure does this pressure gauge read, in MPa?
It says 7 MPa
